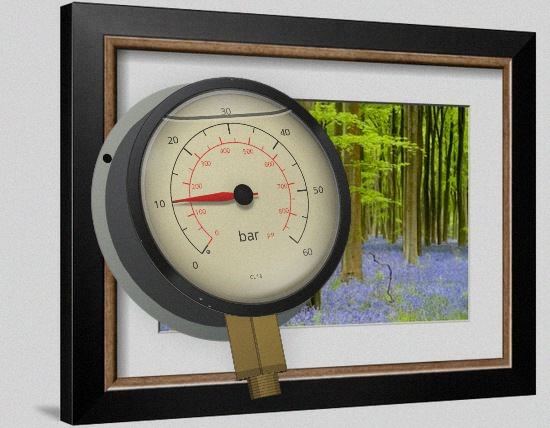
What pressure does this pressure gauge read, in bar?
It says 10 bar
